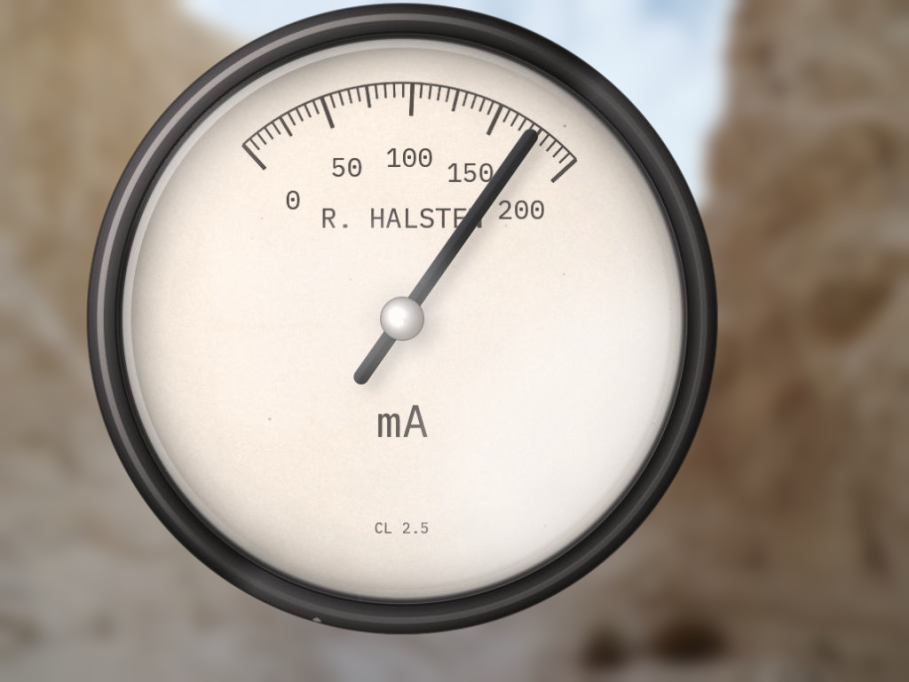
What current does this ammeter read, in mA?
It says 172.5 mA
